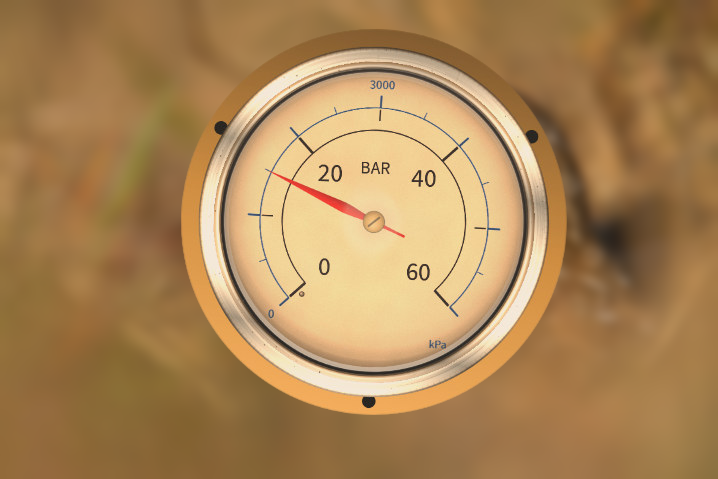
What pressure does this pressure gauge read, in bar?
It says 15 bar
